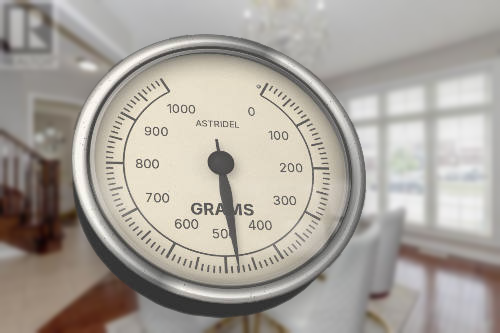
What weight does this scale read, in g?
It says 480 g
